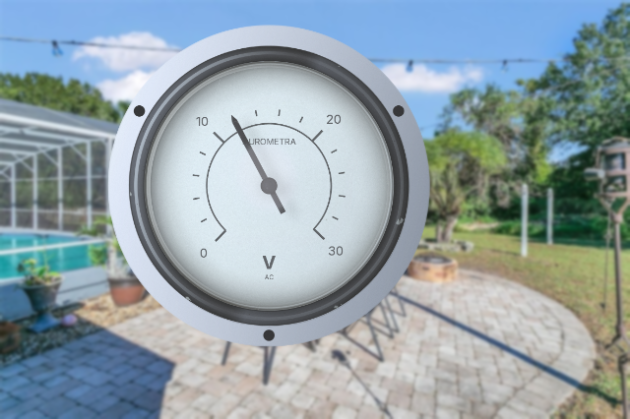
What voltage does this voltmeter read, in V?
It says 12 V
